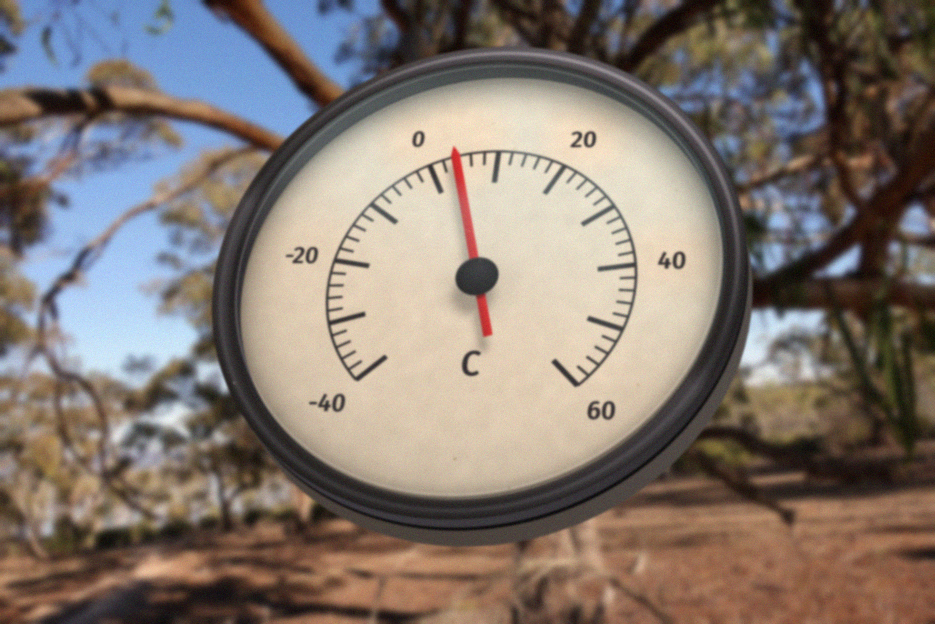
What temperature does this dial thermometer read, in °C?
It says 4 °C
